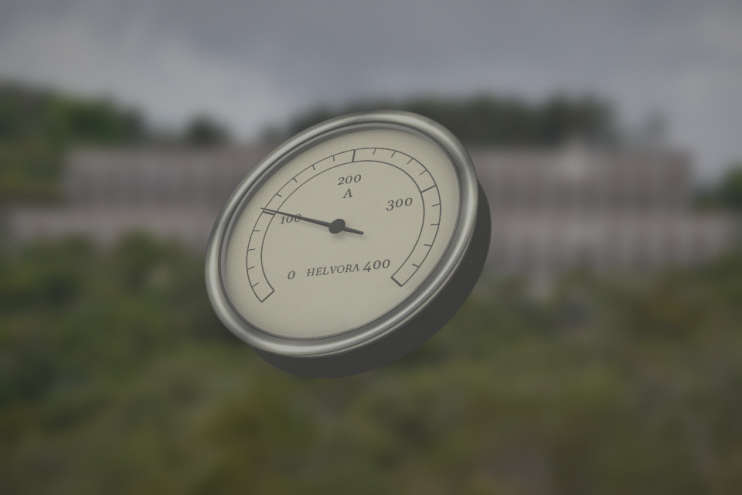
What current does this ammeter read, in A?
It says 100 A
